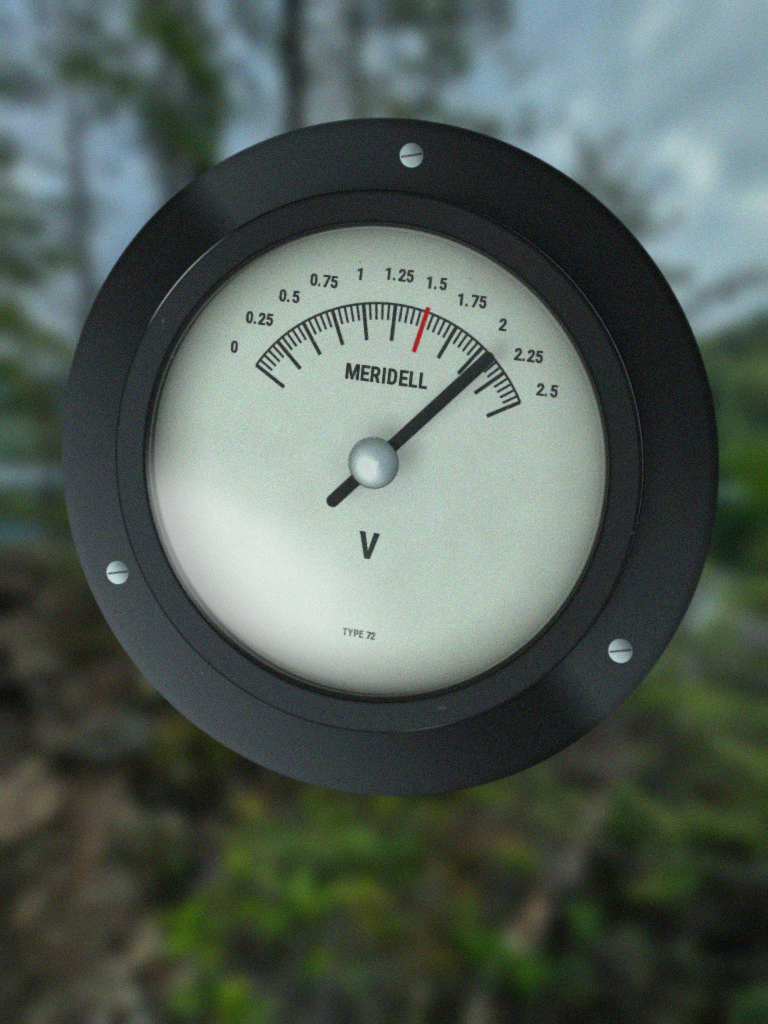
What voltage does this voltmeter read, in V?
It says 2.1 V
